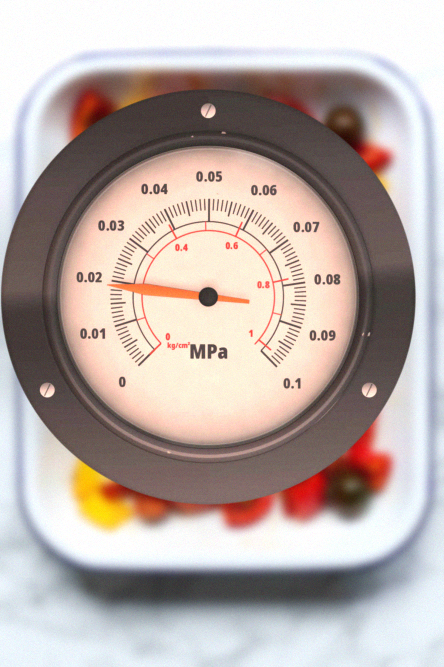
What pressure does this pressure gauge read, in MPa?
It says 0.019 MPa
